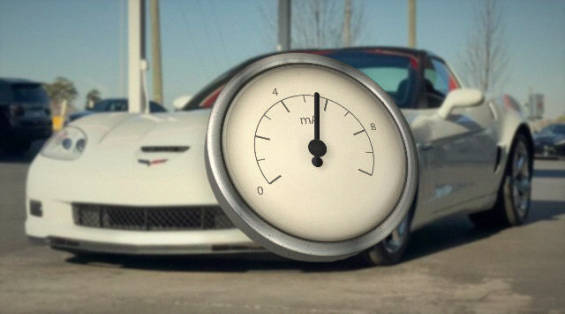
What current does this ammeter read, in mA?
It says 5.5 mA
